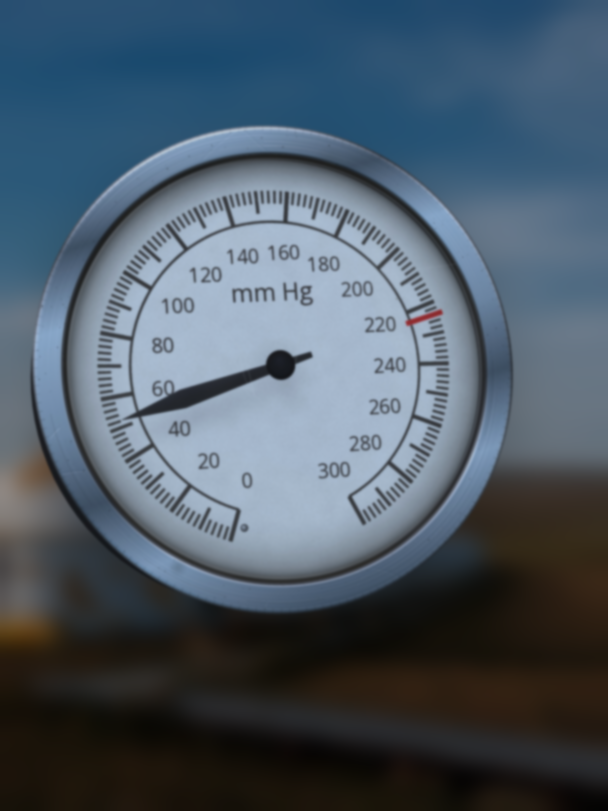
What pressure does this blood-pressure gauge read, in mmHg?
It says 52 mmHg
